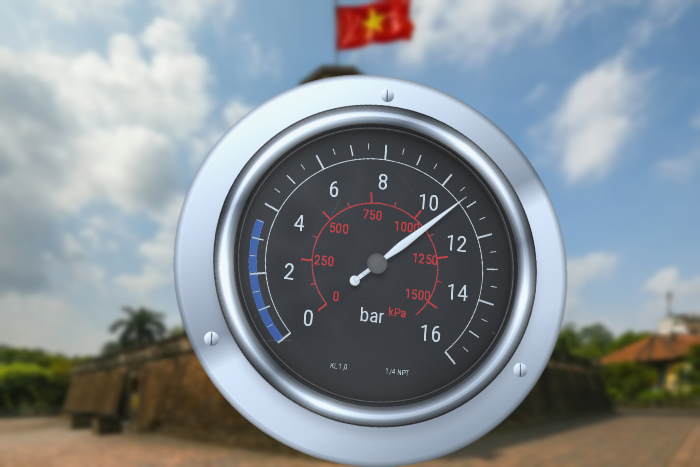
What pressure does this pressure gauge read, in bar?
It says 10.75 bar
